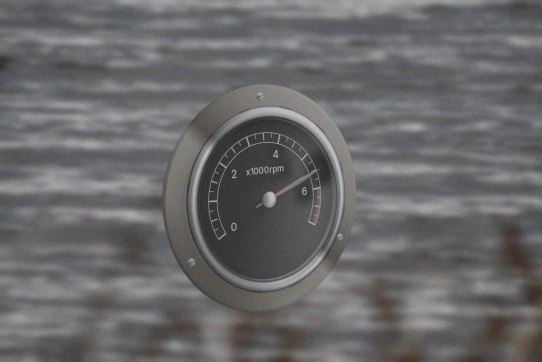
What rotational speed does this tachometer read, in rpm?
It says 5500 rpm
